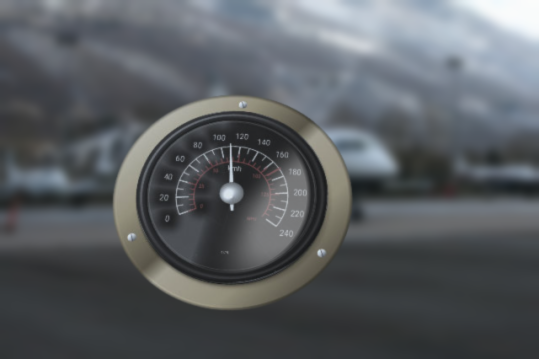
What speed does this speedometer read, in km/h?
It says 110 km/h
